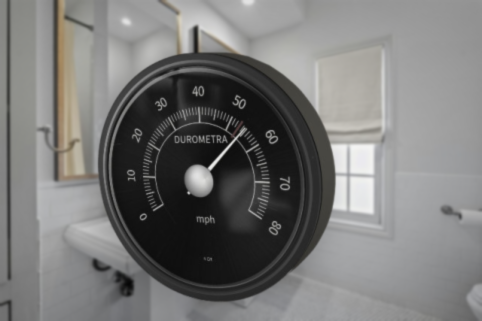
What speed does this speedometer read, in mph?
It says 55 mph
